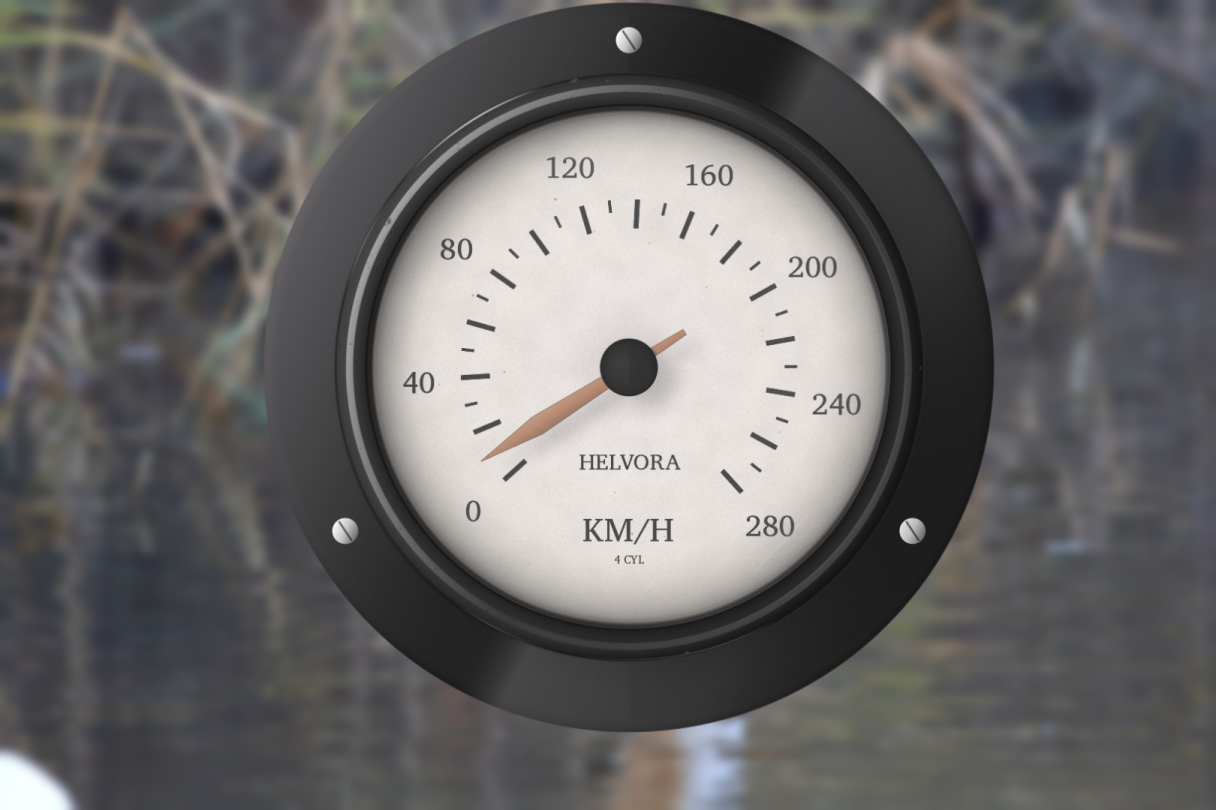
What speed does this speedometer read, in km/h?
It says 10 km/h
